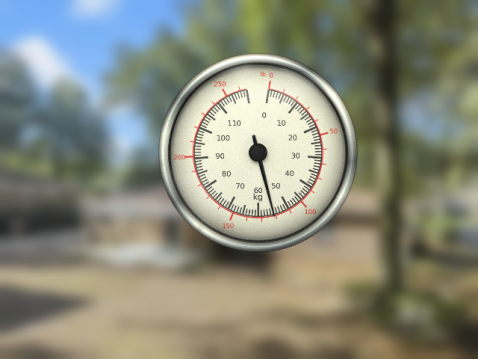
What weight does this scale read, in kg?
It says 55 kg
